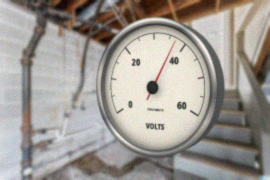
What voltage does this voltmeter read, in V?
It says 37.5 V
